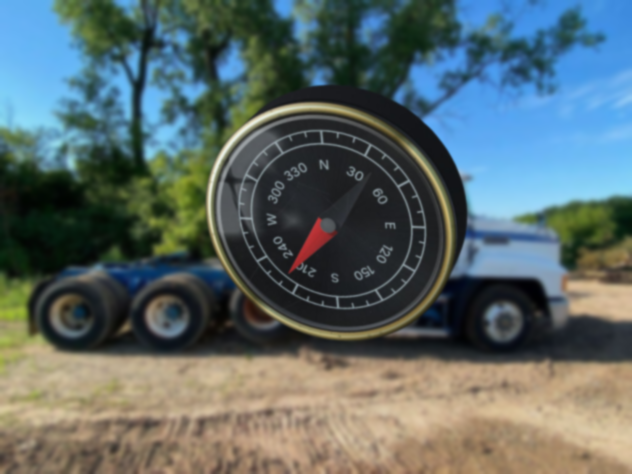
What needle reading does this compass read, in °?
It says 220 °
